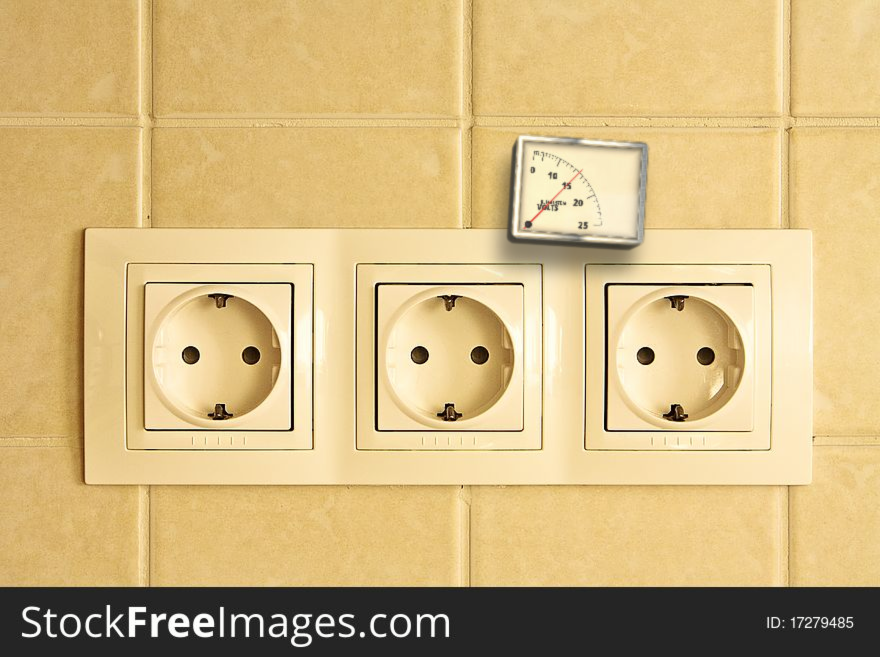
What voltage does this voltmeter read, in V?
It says 15 V
